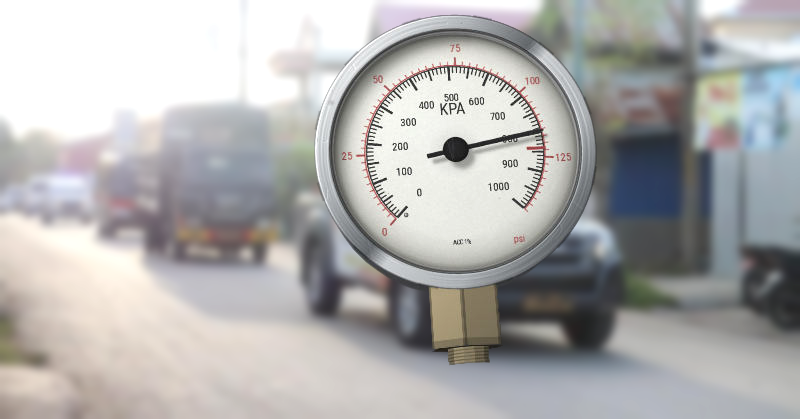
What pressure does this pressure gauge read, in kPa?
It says 800 kPa
